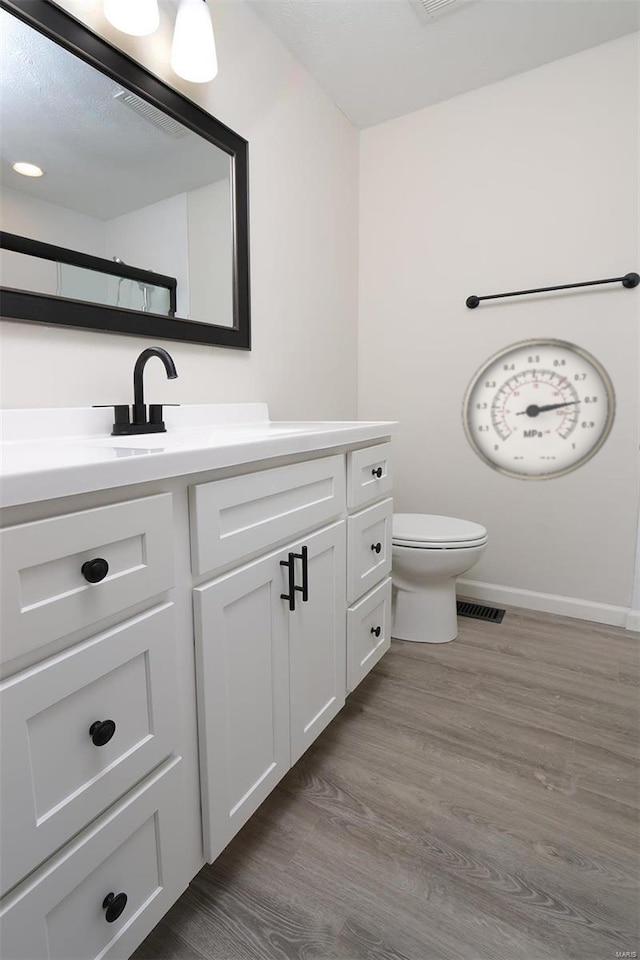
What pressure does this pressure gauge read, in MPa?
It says 0.8 MPa
